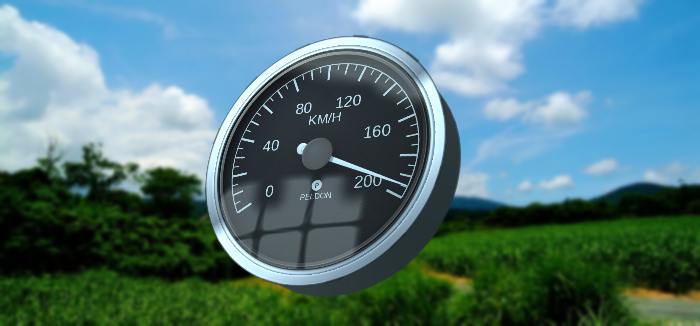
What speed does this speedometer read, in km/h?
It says 195 km/h
